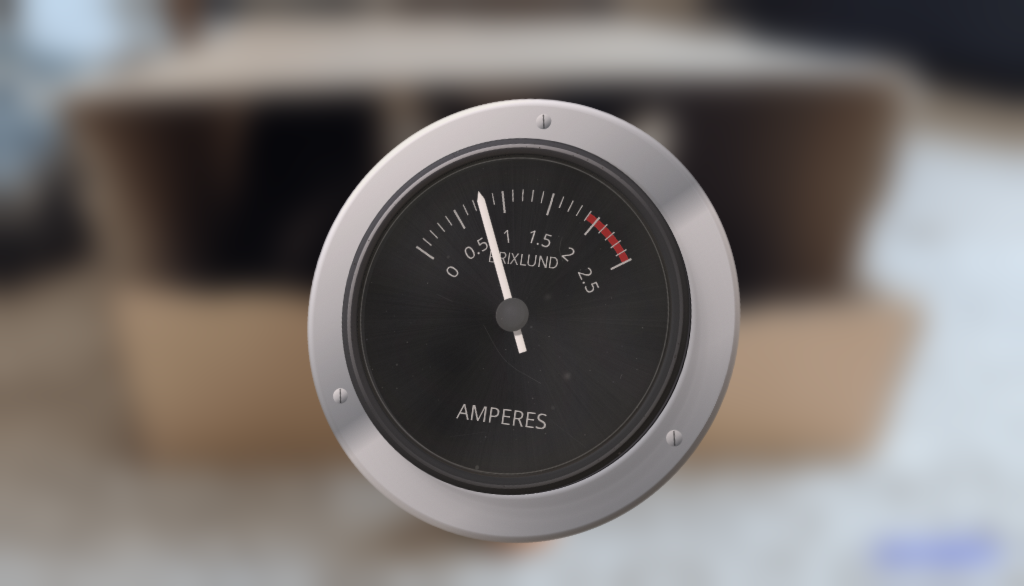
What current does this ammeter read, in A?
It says 0.8 A
